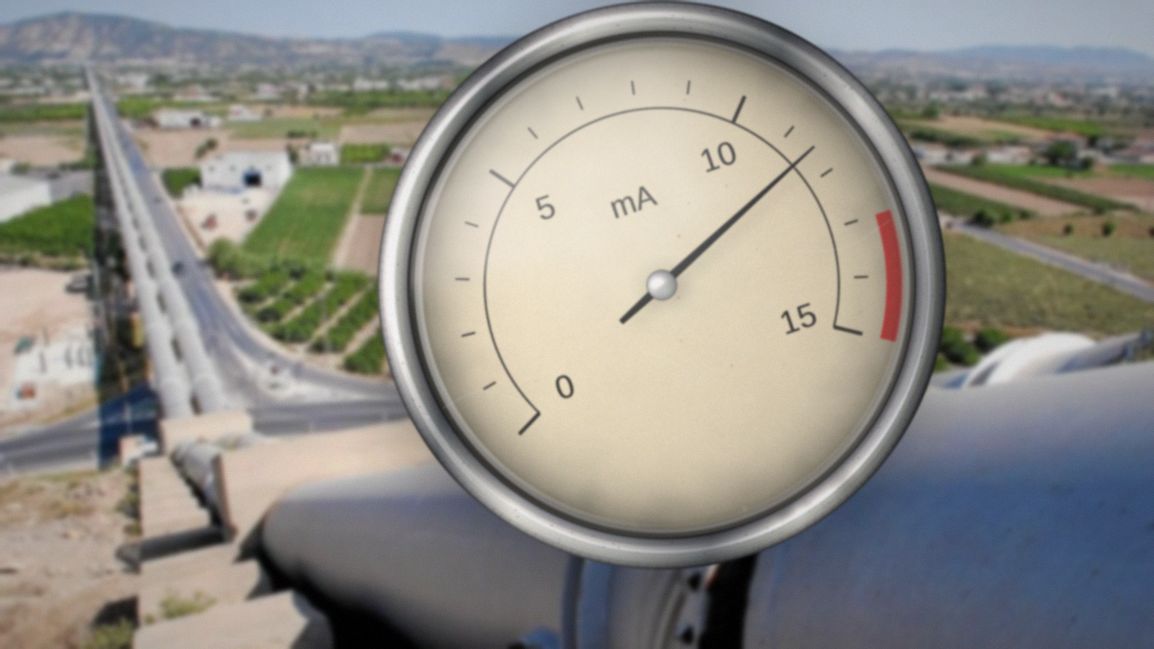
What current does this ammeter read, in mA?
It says 11.5 mA
